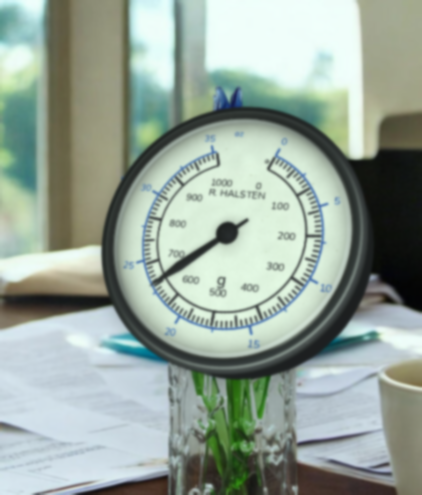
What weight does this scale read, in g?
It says 650 g
